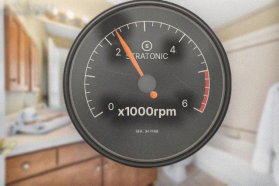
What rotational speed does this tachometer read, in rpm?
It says 2300 rpm
